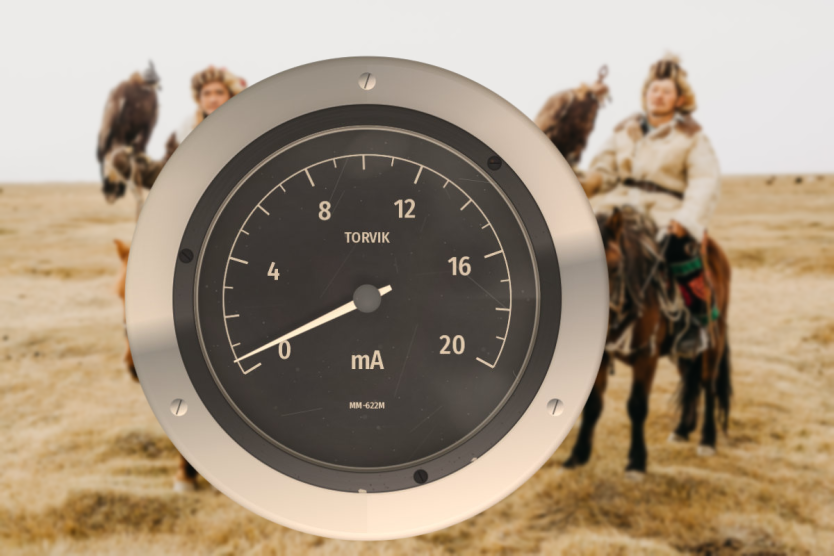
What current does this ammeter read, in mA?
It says 0.5 mA
